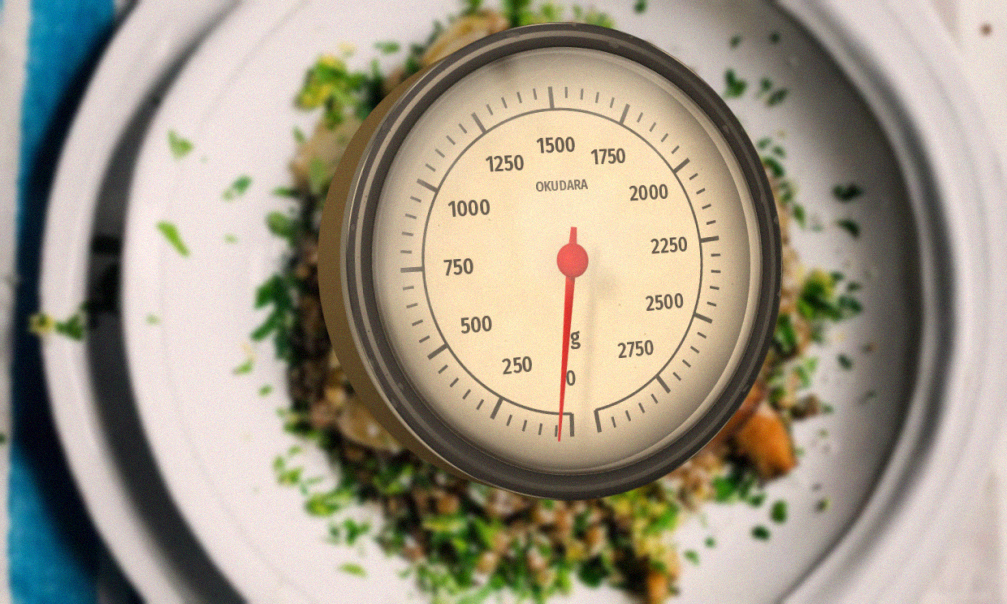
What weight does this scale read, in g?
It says 50 g
